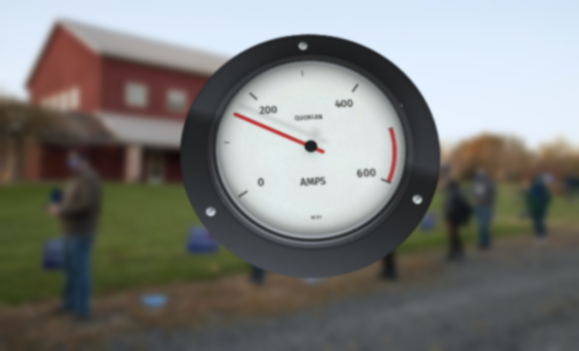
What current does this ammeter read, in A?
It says 150 A
